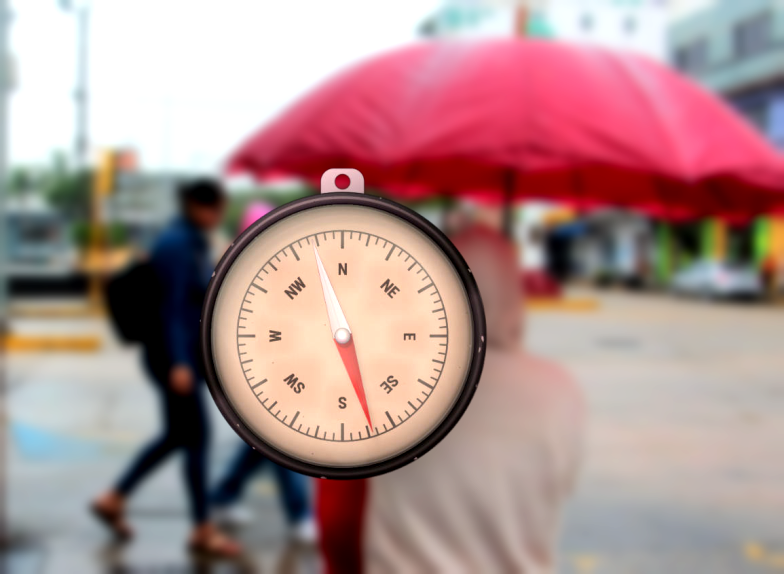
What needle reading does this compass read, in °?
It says 162.5 °
